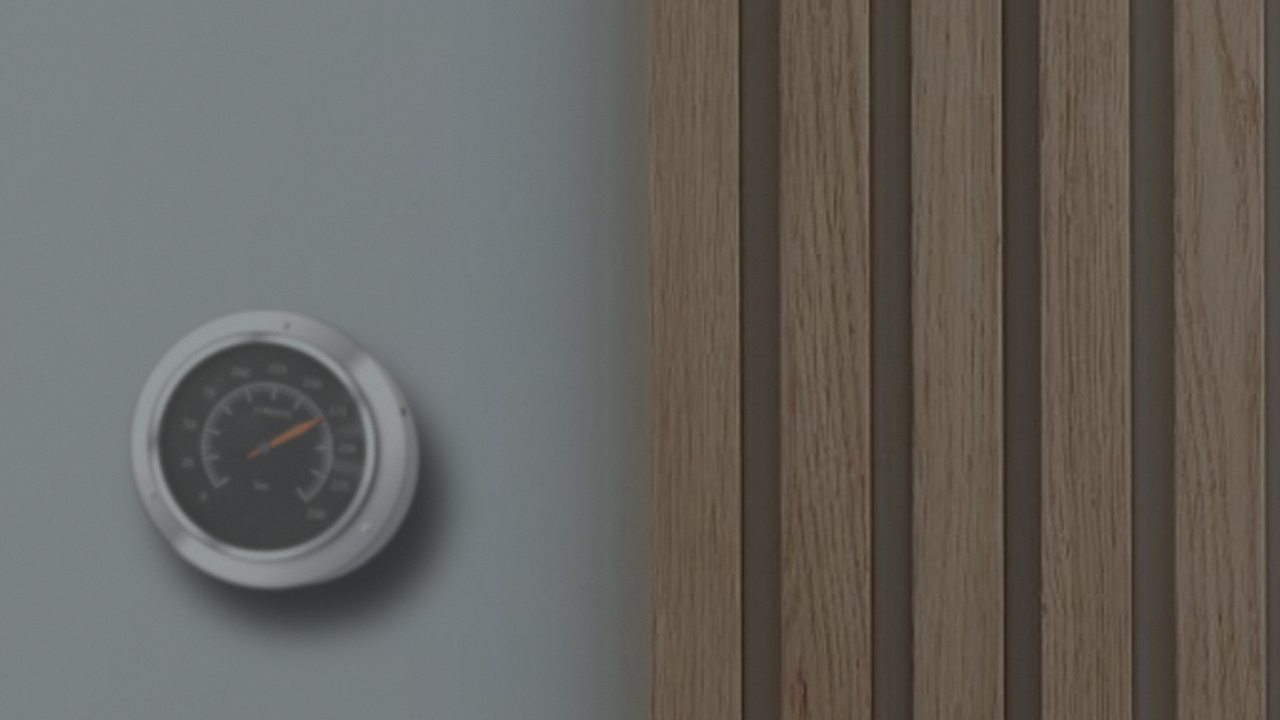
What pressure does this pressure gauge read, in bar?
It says 175 bar
